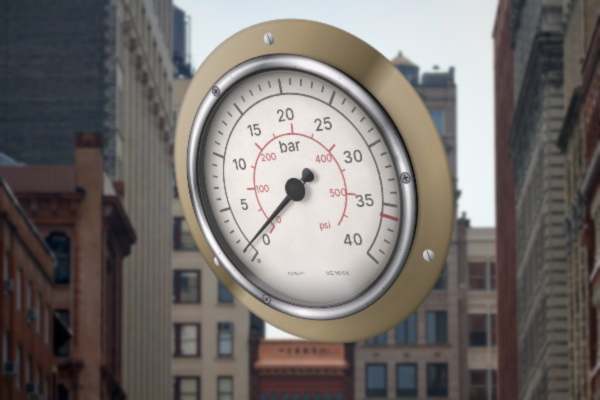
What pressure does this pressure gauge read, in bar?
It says 1 bar
